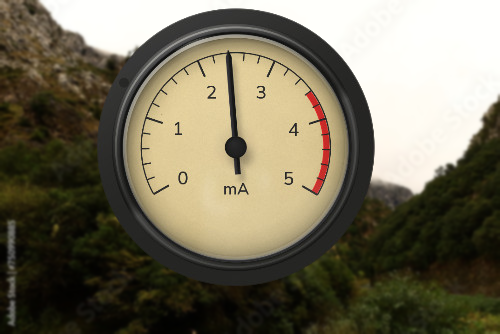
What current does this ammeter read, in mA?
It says 2.4 mA
